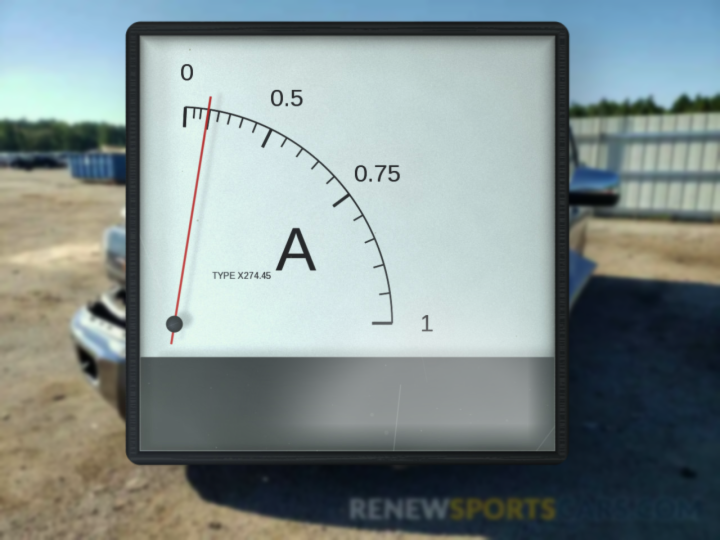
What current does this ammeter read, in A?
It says 0.25 A
